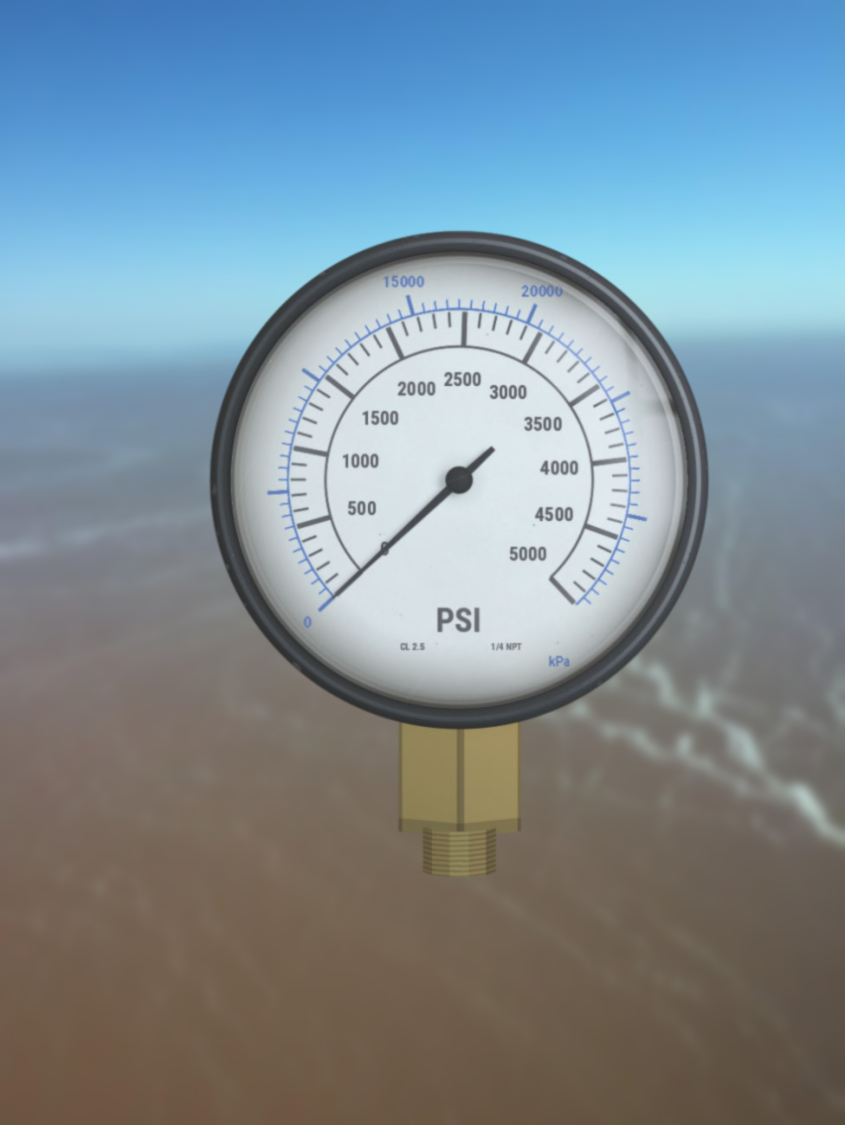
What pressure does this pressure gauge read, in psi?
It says 0 psi
